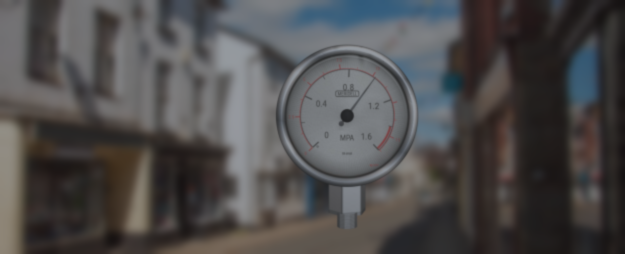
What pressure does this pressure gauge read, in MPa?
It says 1 MPa
